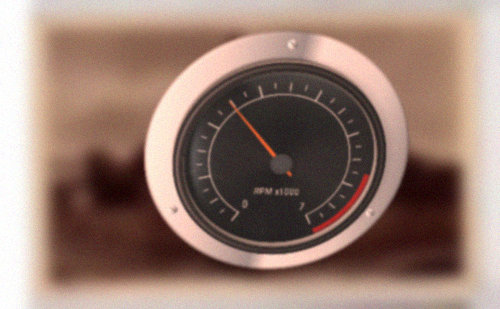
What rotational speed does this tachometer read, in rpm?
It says 2500 rpm
